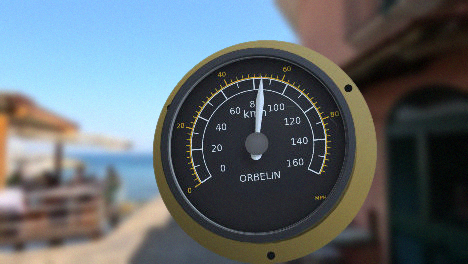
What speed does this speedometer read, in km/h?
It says 85 km/h
